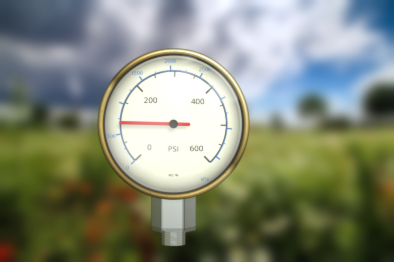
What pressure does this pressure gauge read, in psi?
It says 100 psi
